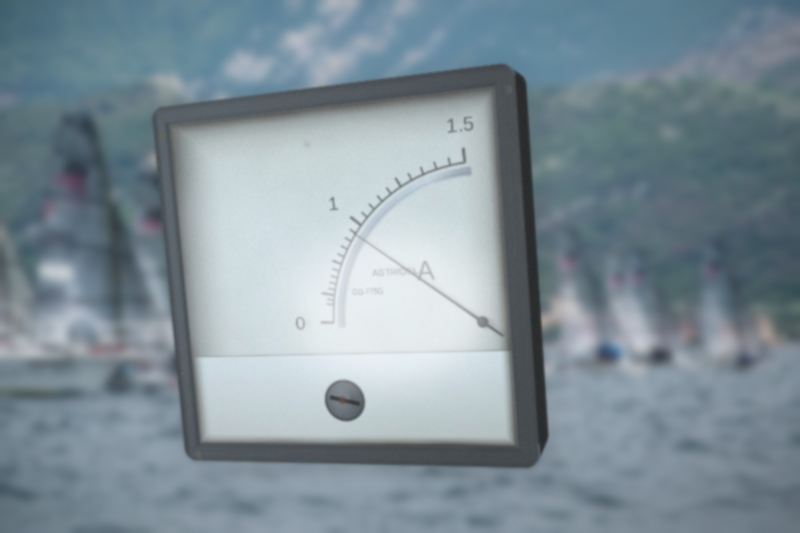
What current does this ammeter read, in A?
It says 0.95 A
